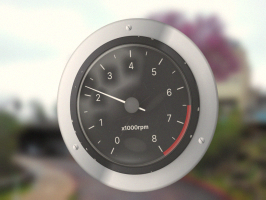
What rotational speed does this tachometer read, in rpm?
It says 2250 rpm
